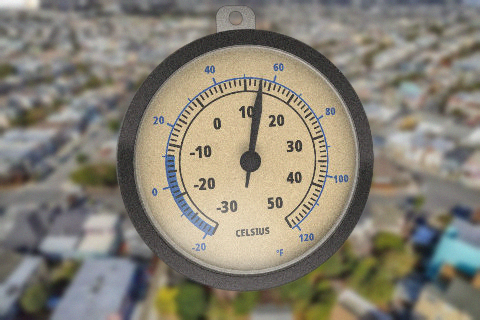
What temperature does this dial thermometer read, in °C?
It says 13 °C
